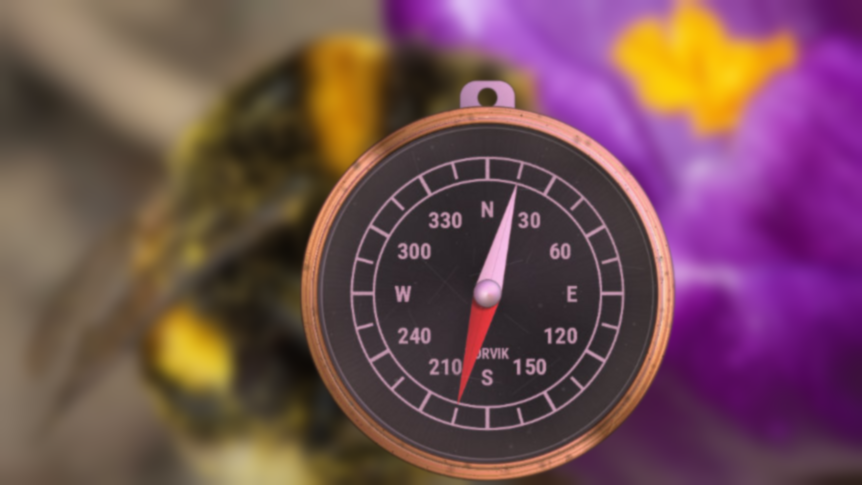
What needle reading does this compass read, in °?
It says 195 °
